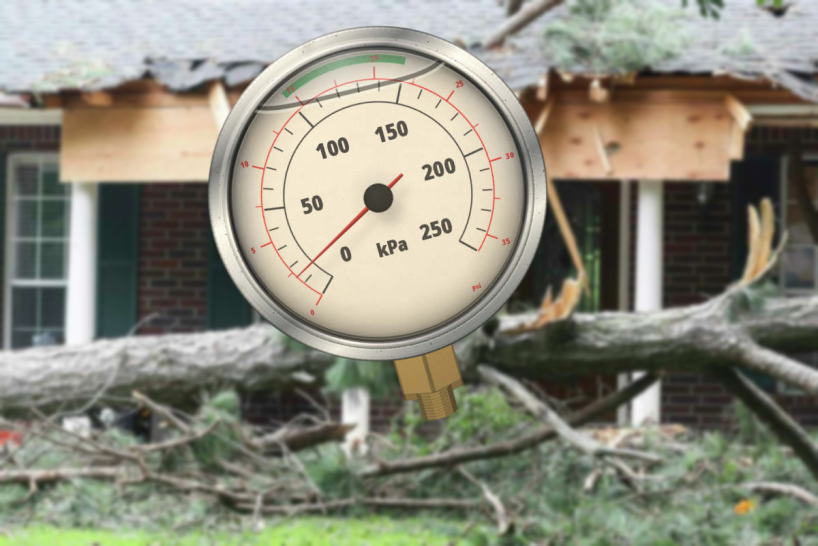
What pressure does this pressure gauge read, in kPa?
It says 15 kPa
